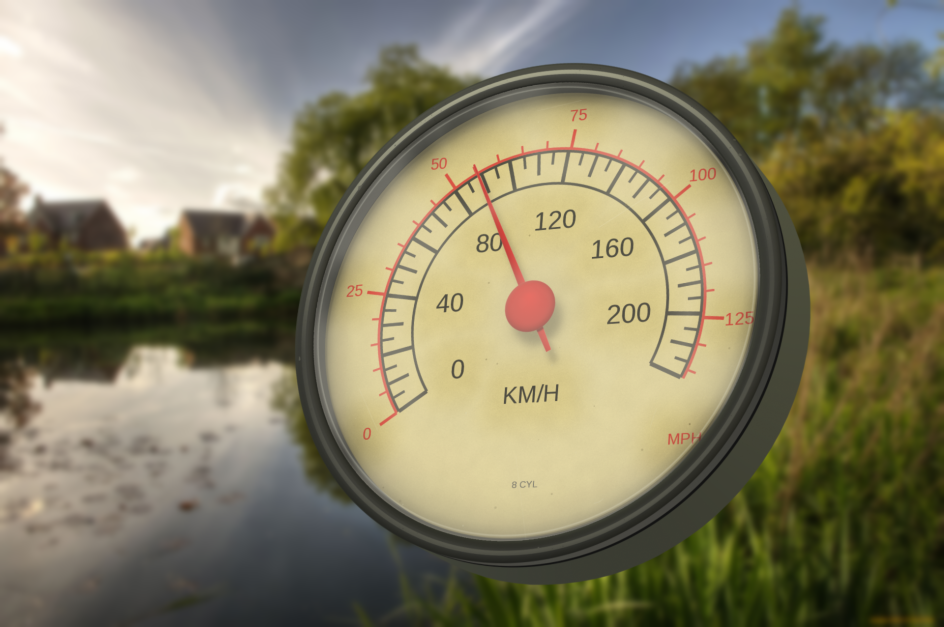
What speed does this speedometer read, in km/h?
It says 90 km/h
